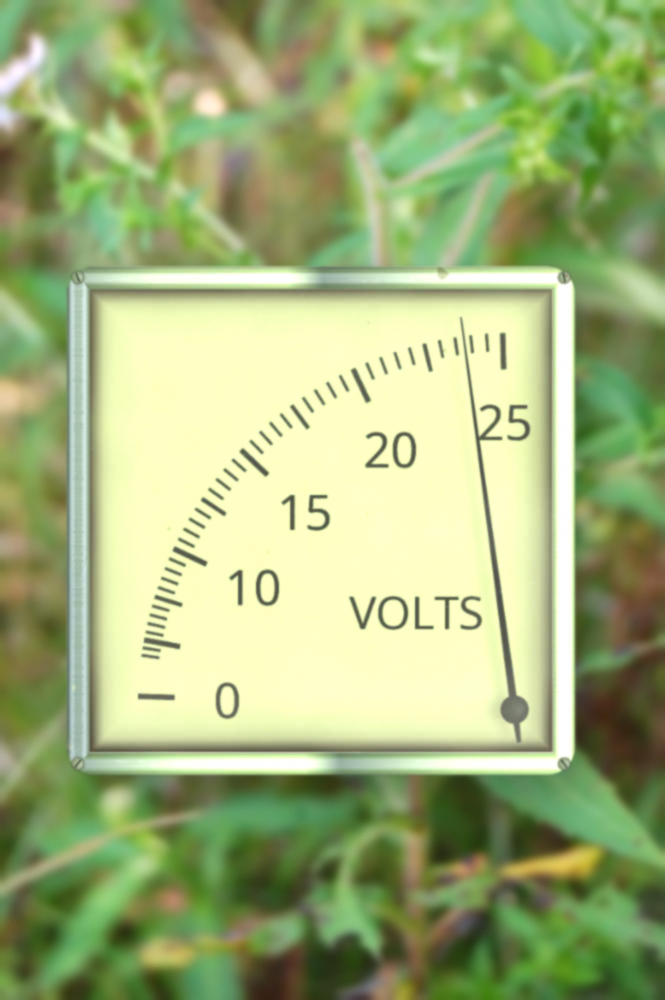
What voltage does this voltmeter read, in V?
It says 23.75 V
